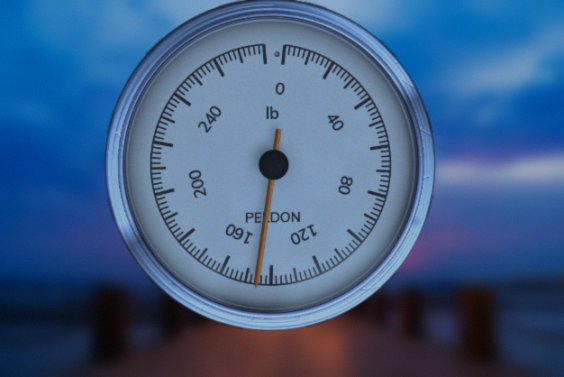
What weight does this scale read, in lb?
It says 146 lb
